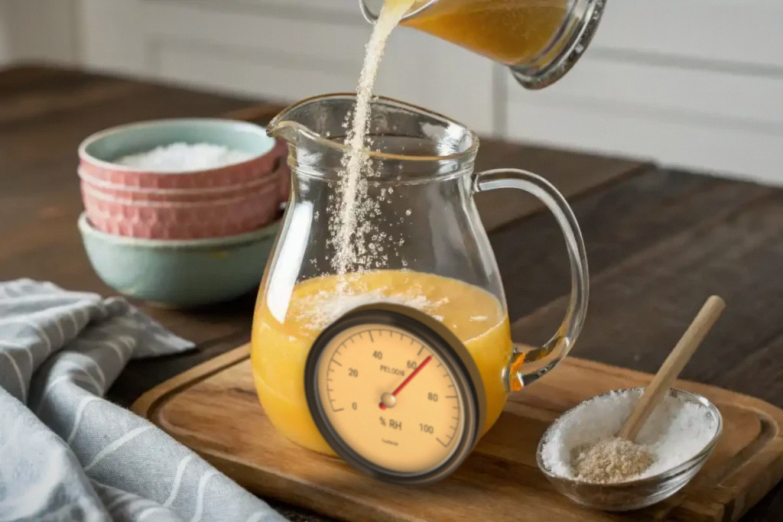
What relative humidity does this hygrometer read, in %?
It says 64 %
